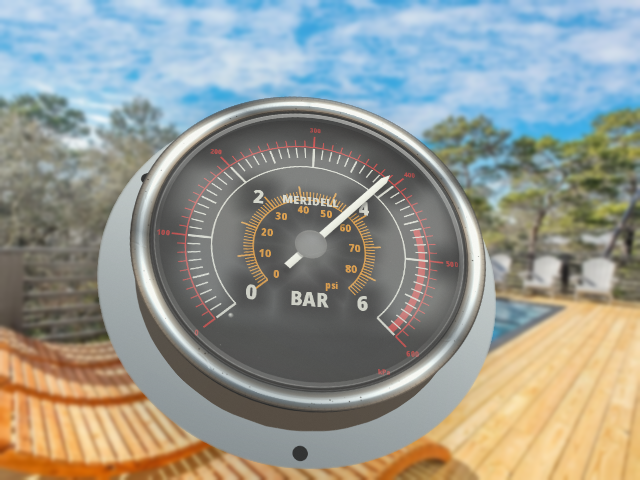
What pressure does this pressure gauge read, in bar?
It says 3.9 bar
